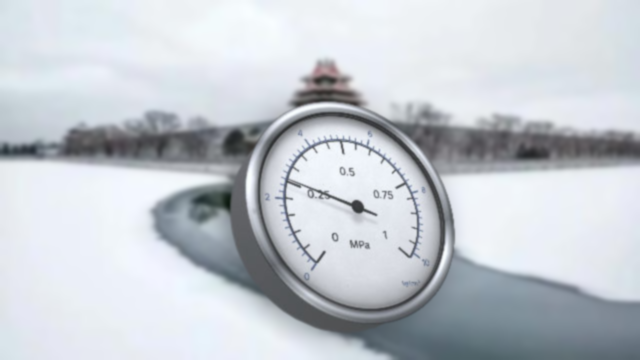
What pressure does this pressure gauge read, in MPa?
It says 0.25 MPa
